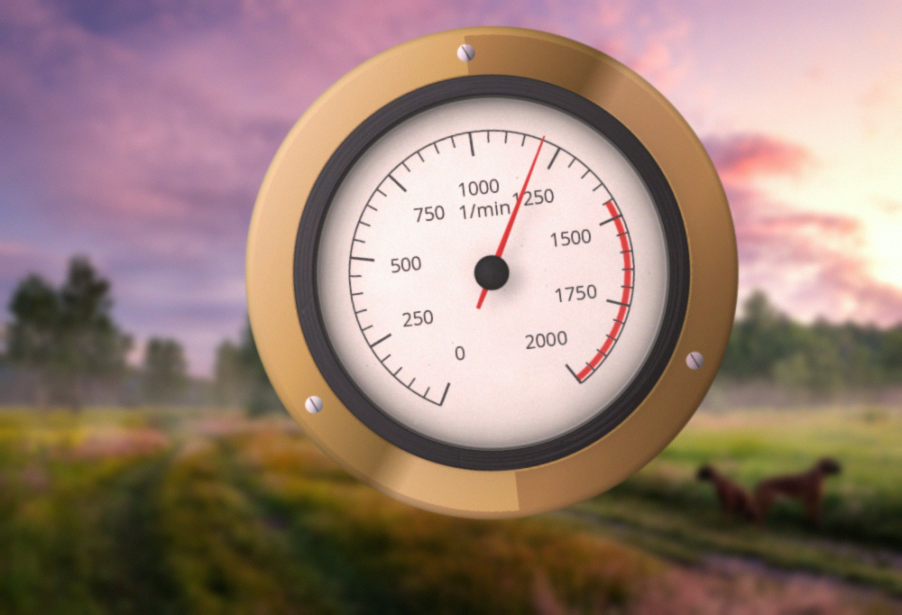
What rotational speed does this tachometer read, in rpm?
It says 1200 rpm
